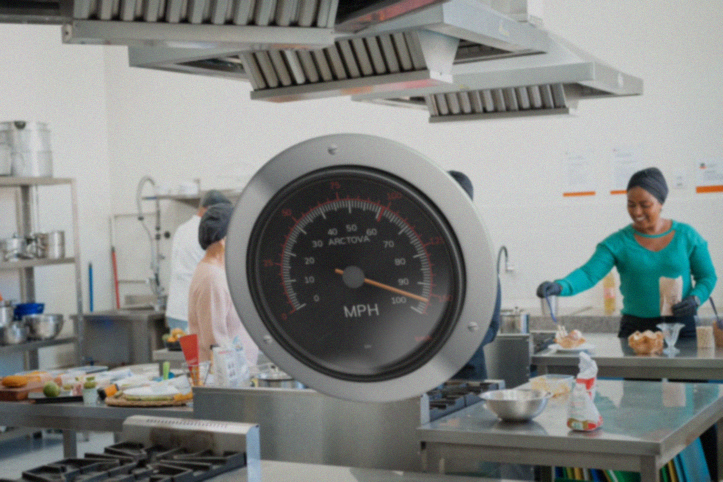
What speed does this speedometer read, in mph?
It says 95 mph
